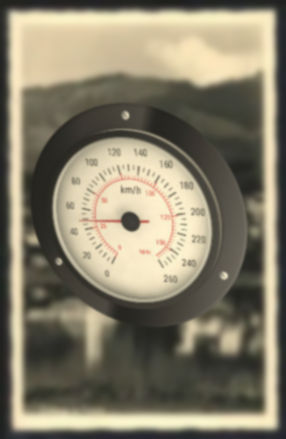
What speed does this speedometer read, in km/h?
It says 50 km/h
